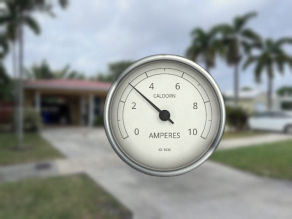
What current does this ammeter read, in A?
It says 3 A
